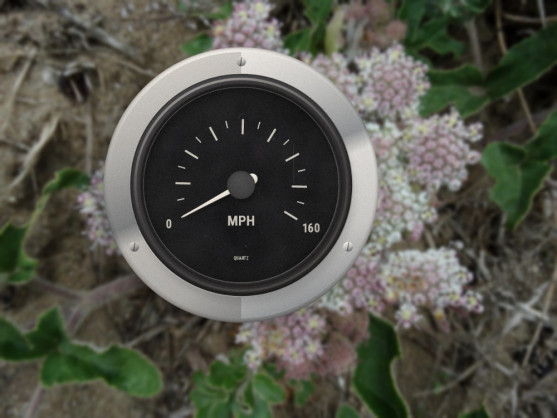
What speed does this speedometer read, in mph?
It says 0 mph
